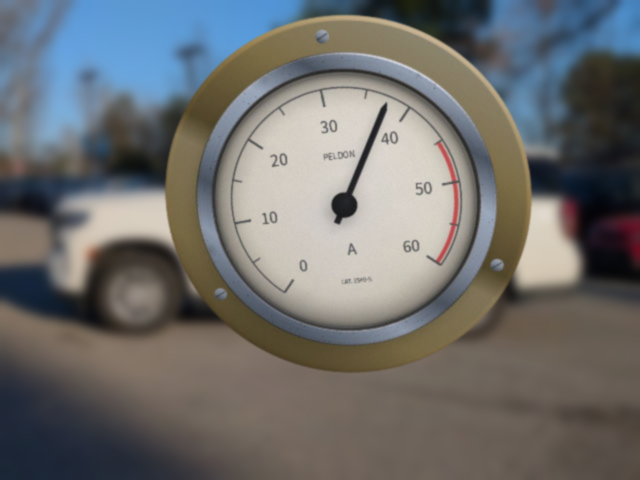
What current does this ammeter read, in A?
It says 37.5 A
